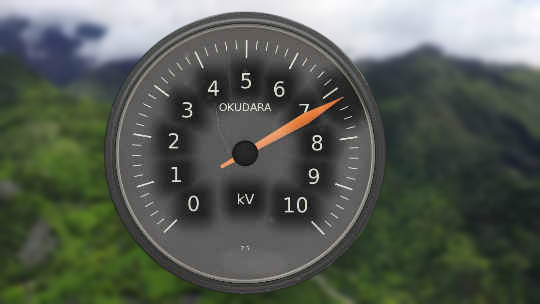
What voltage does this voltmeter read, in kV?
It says 7.2 kV
